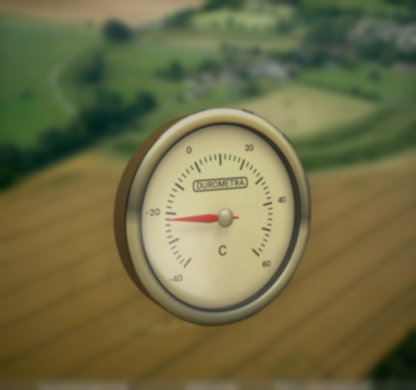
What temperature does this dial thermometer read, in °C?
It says -22 °C
